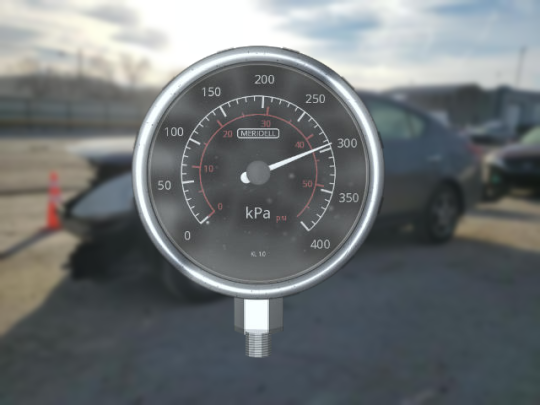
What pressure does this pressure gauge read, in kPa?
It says 295 kPa
